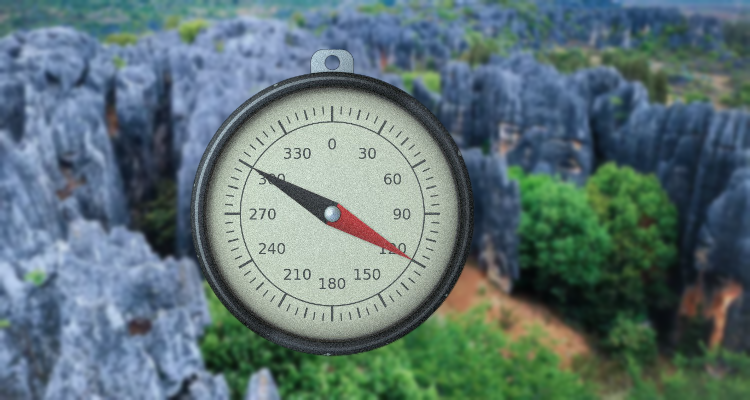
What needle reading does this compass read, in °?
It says 120 °
